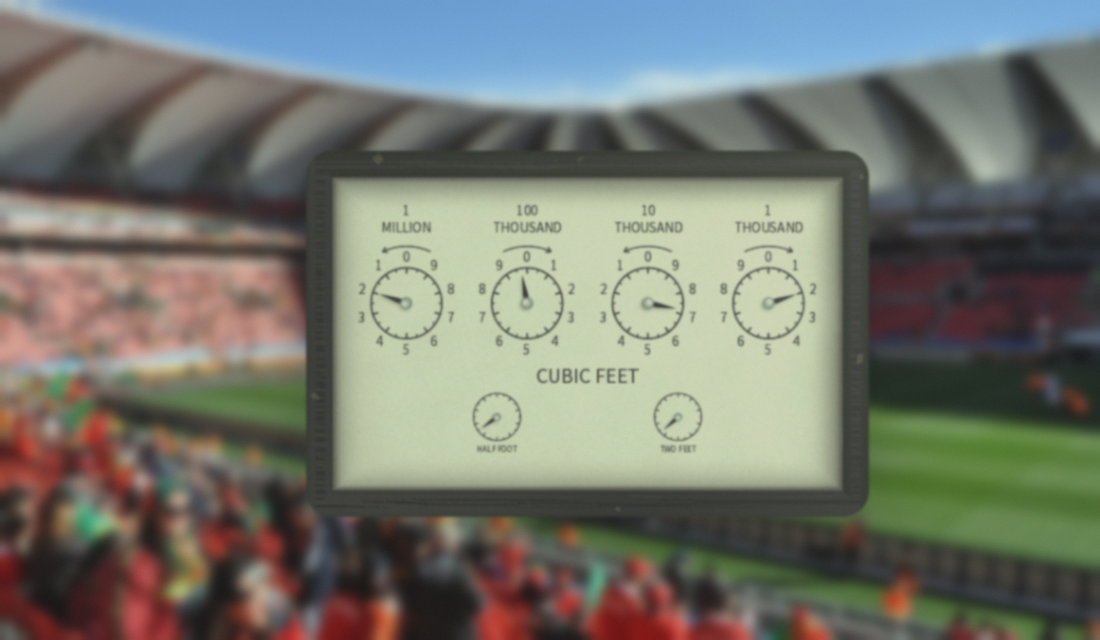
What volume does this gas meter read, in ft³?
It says 197200 ft³
